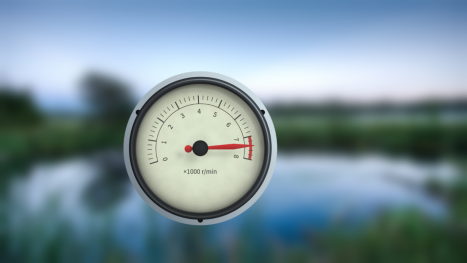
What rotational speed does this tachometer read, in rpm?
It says 7400 rpm
